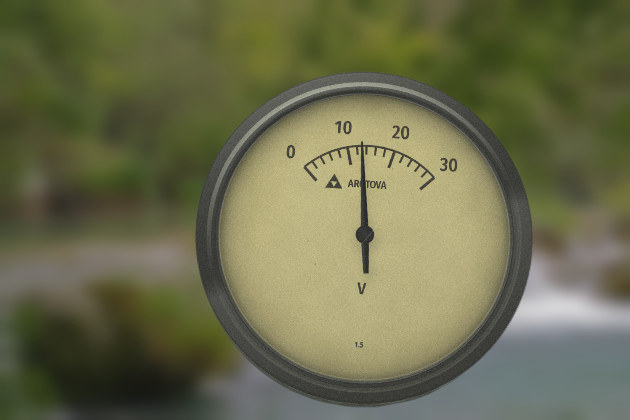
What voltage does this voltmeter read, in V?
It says 13 V
